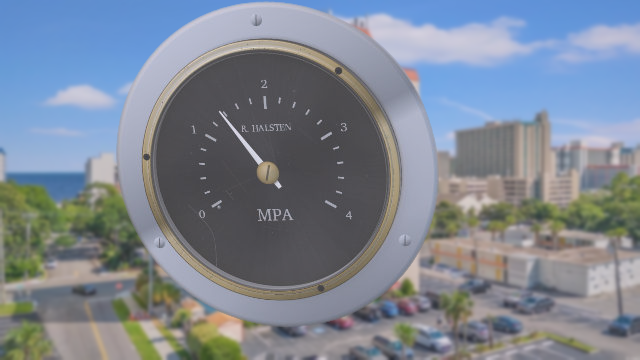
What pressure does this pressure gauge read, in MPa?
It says 1.4 MPa
